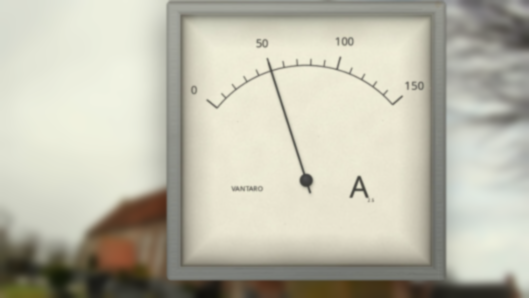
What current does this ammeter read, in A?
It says 50 A
